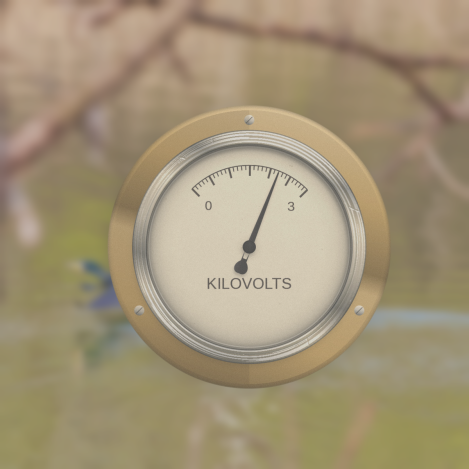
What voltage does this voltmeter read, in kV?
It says 2.2 kV
